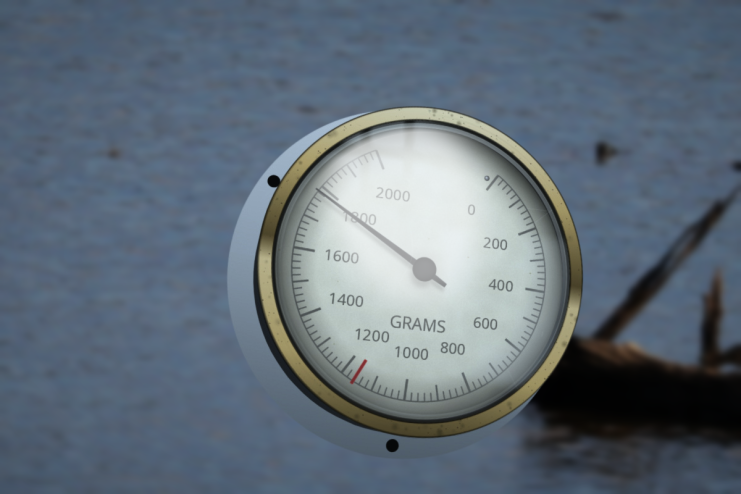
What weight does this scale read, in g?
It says 1780 g
